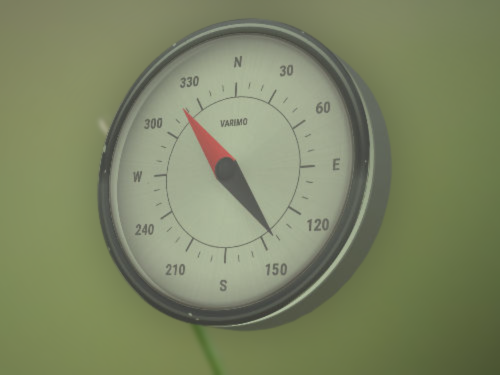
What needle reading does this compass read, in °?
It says 320 °
